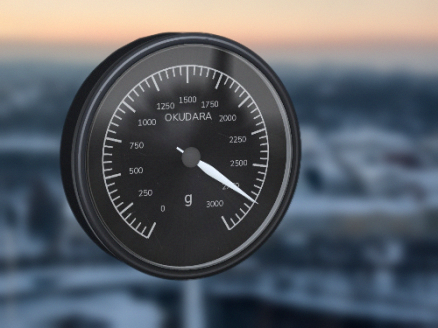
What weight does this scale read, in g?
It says 2750 g
